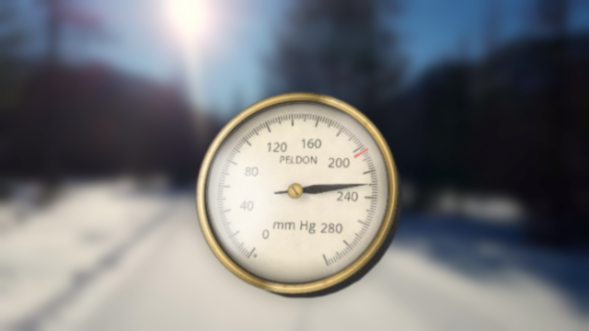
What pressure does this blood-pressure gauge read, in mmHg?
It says 230 mmHg
